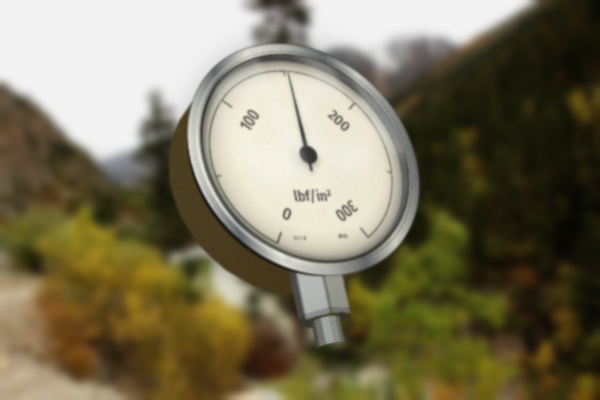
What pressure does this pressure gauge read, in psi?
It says 150 psi
